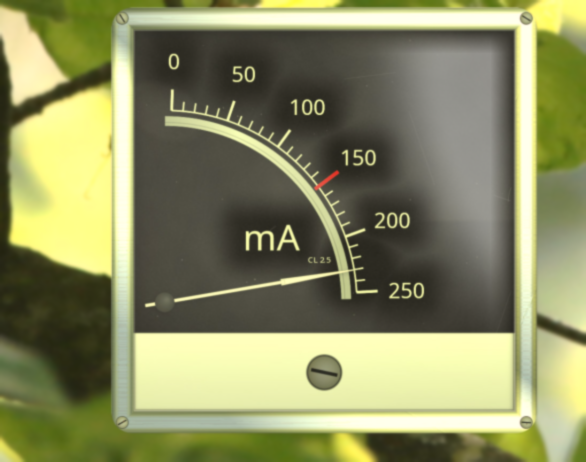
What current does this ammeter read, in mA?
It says 230 mA
